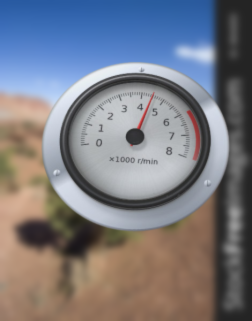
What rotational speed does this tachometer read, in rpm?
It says 4500 rpm
